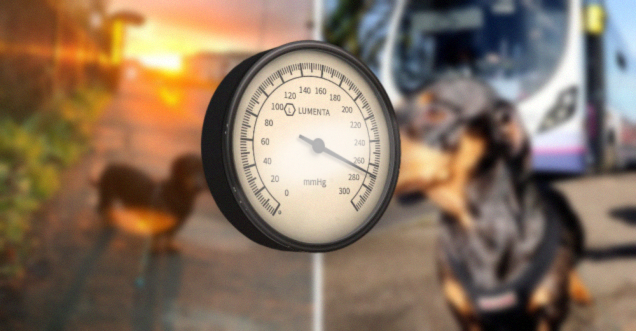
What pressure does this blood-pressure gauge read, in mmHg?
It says 270 mmHg
